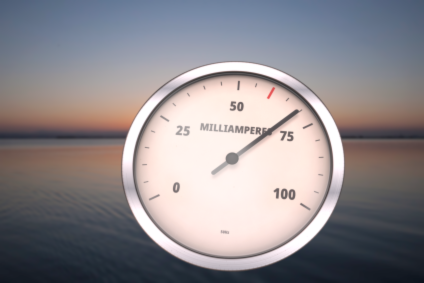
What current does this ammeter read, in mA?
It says 70 mA
